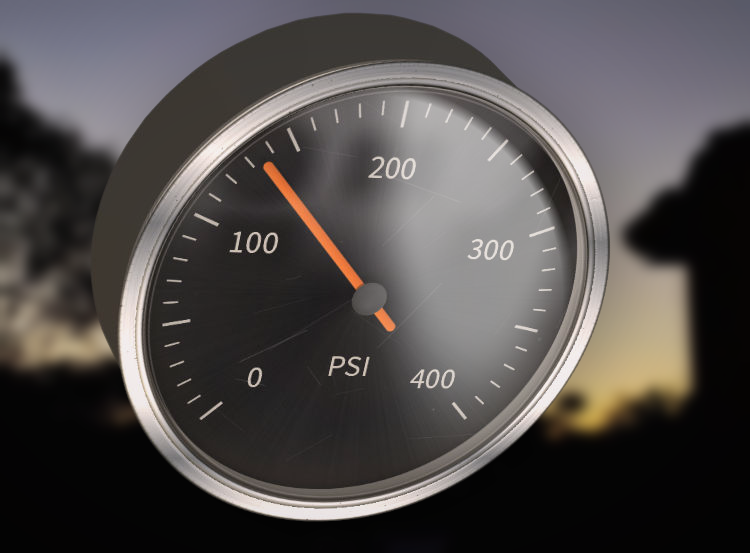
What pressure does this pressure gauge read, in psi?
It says 135 psi
